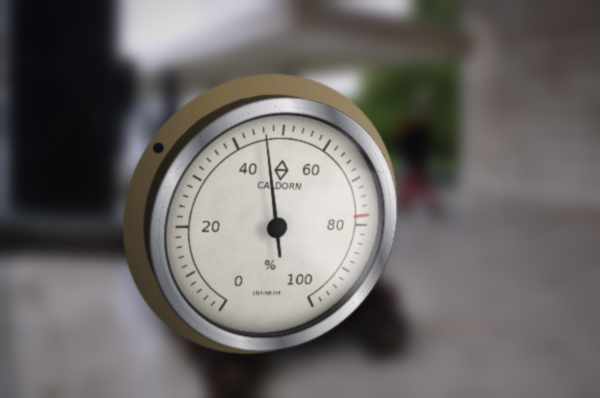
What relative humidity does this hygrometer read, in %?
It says 46 %
